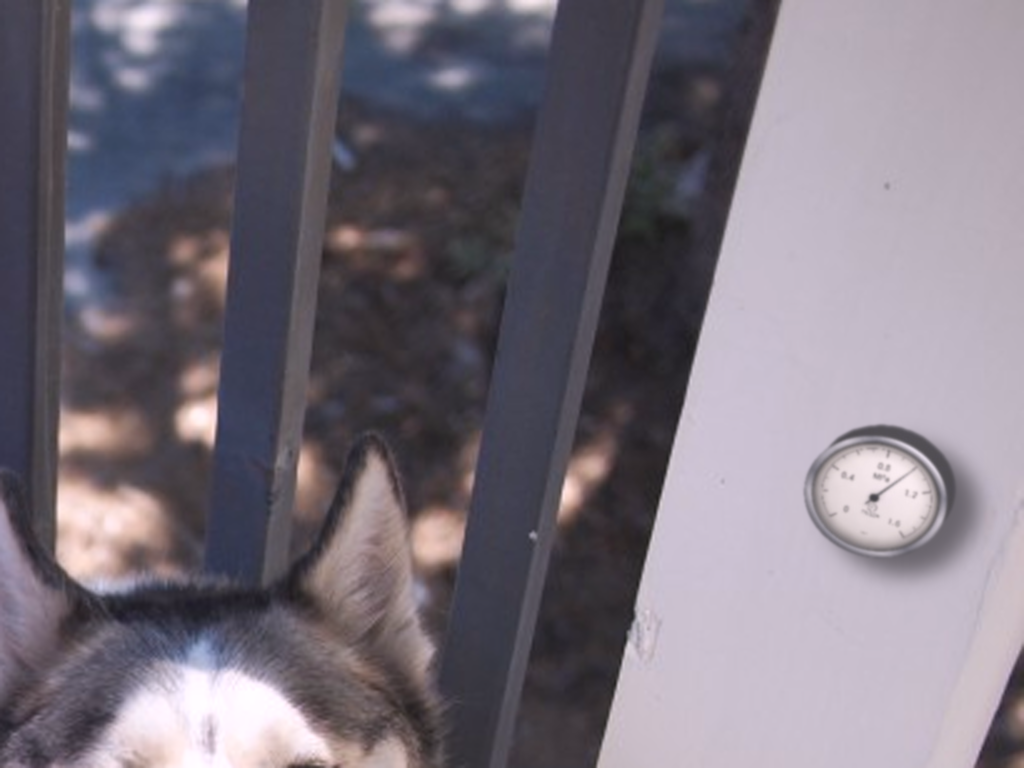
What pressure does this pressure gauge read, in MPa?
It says 1 MPa
